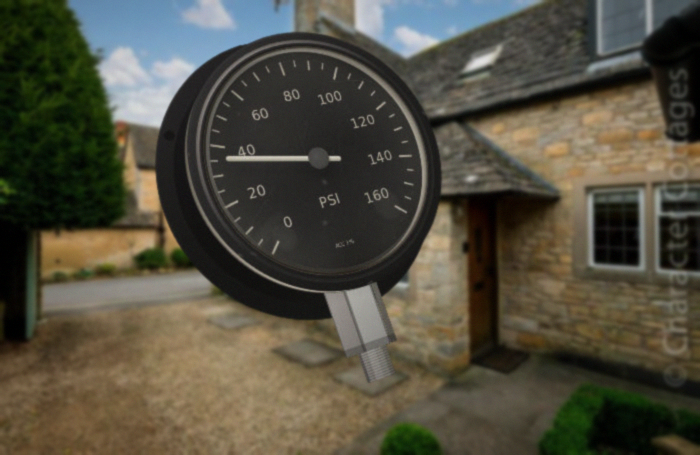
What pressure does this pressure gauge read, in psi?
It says 35 psi
